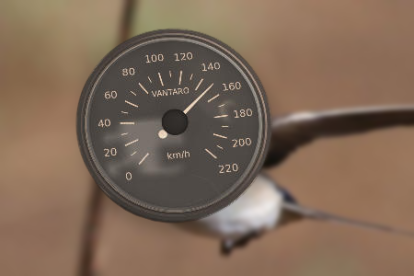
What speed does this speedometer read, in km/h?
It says 150 km/h
